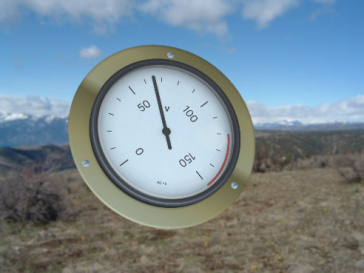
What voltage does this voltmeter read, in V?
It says 65 V
